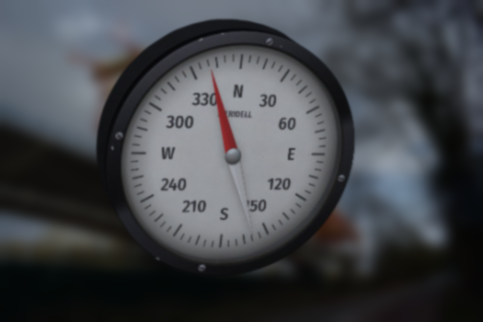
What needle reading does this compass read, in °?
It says 340 °
